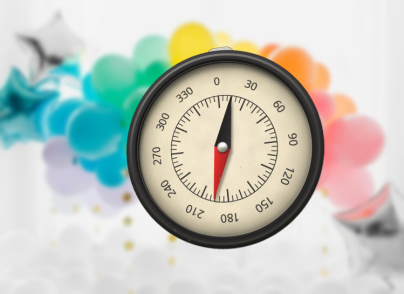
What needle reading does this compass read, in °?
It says 195 °
